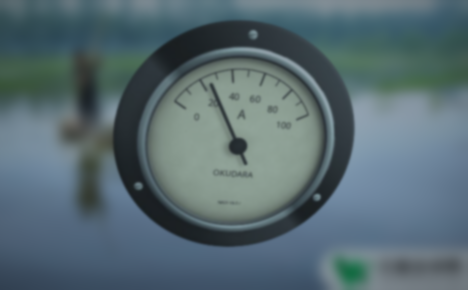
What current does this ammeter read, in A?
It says 25 A
